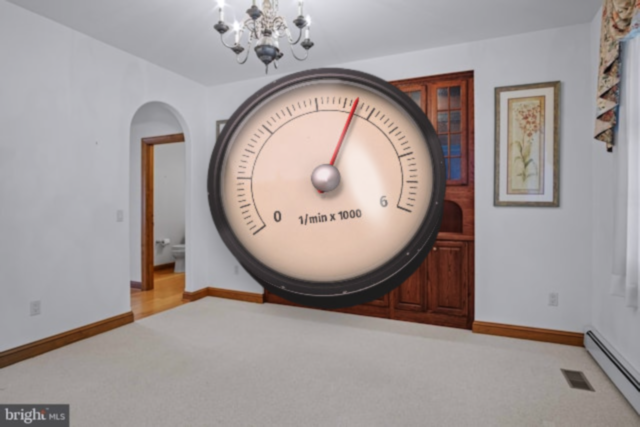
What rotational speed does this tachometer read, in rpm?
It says 3700 rpm
